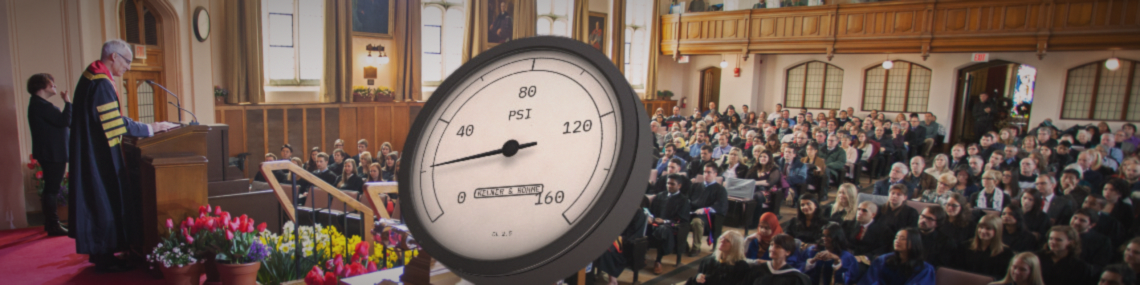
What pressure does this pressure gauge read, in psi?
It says 20 psi
